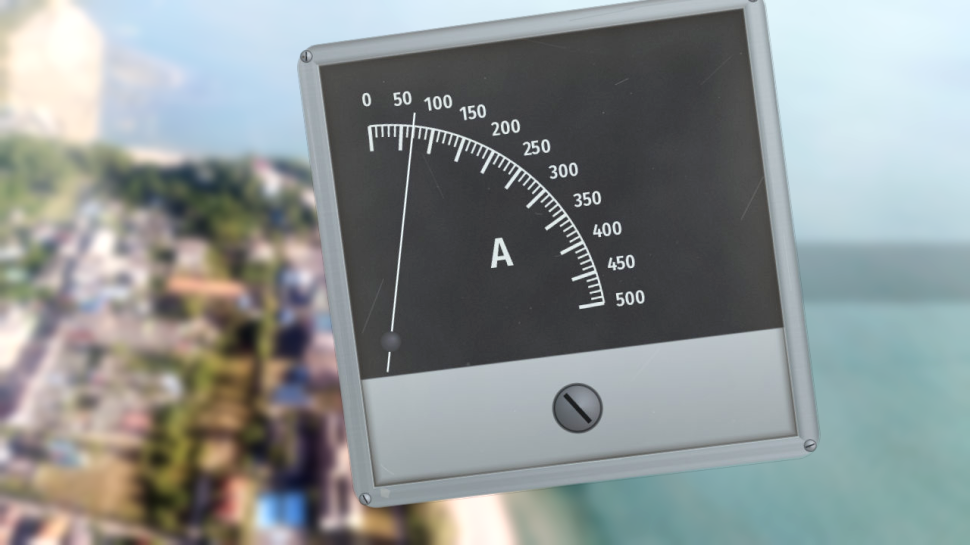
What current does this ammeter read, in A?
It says 70 A
